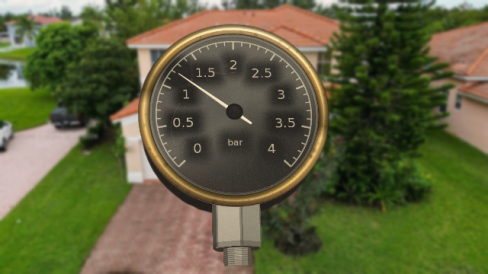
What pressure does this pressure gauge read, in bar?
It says 1.2 bar
